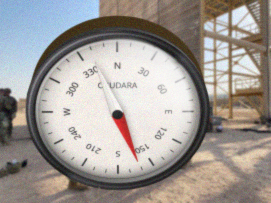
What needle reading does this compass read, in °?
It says 160 °
